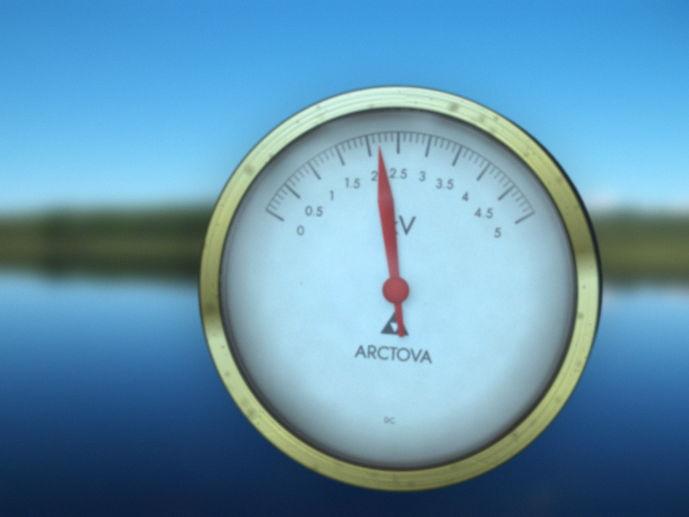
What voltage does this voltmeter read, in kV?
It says 2.2 kV
